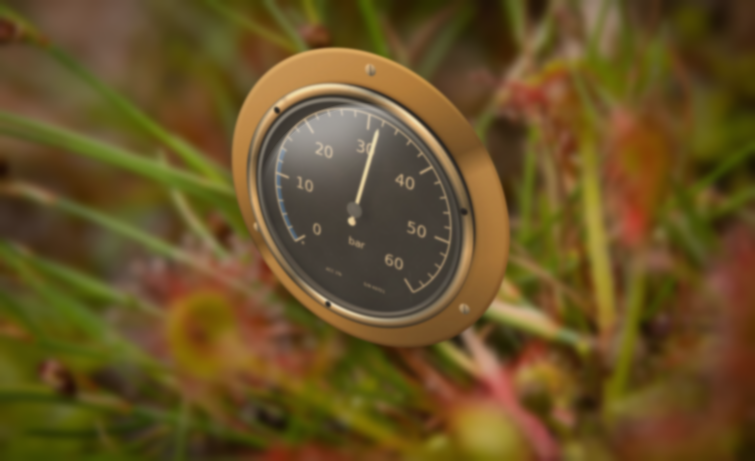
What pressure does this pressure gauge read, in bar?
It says 32 bar
